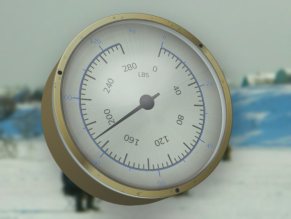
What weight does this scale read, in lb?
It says 188 lb
